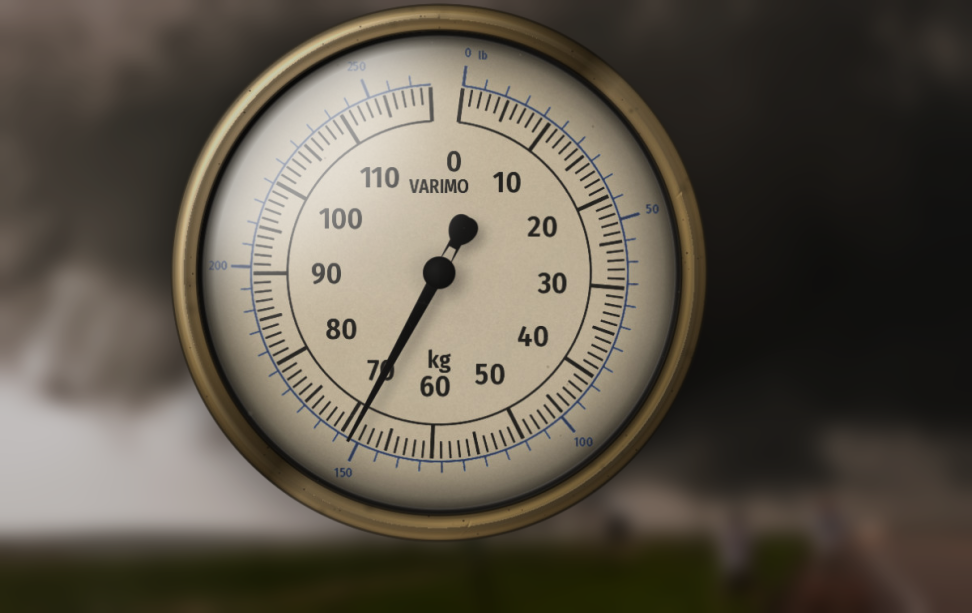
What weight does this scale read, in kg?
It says 69 kg
